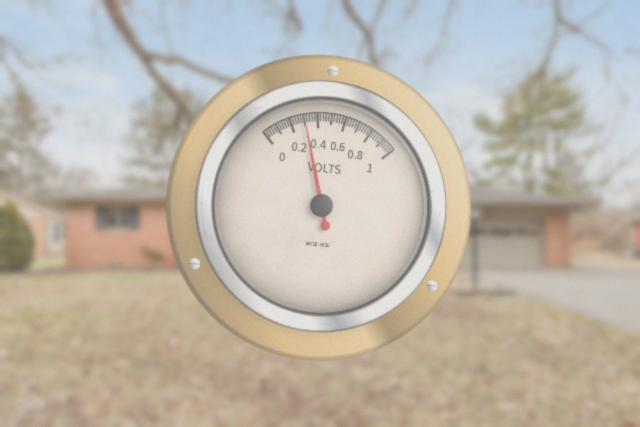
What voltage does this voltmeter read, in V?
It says 0.3 V
